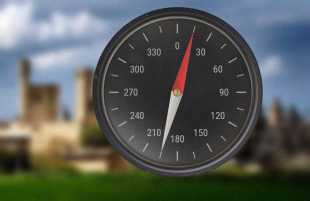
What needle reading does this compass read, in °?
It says 15 °
